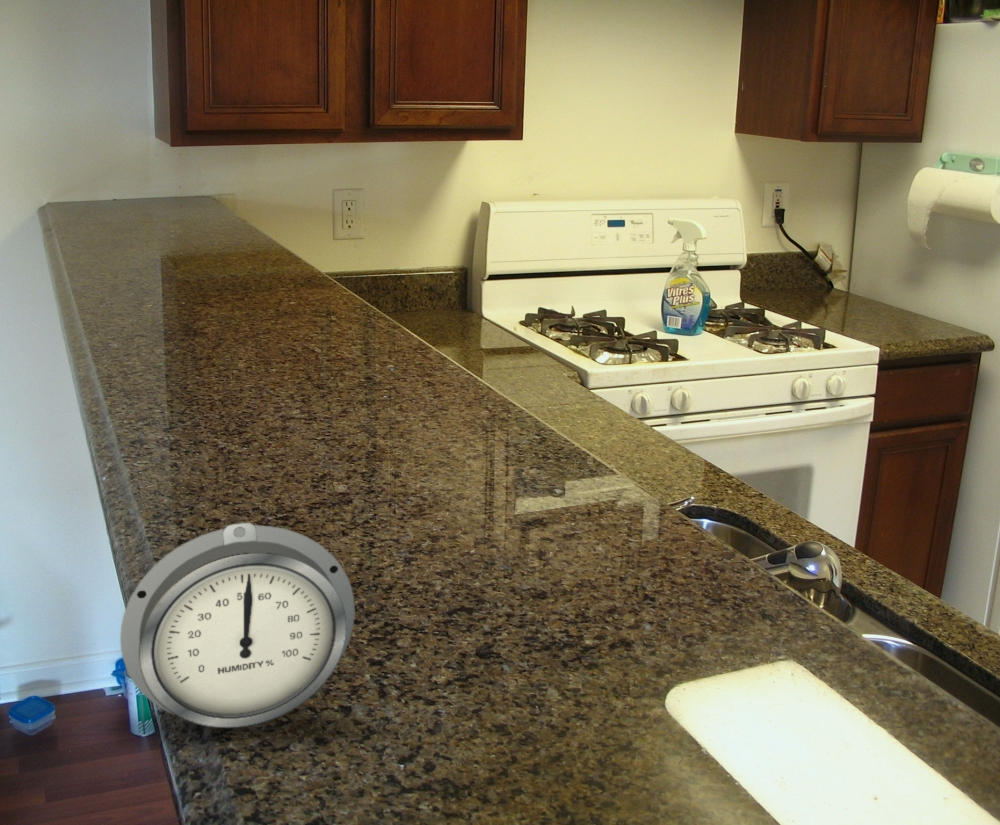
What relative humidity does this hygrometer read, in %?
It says 52 %
